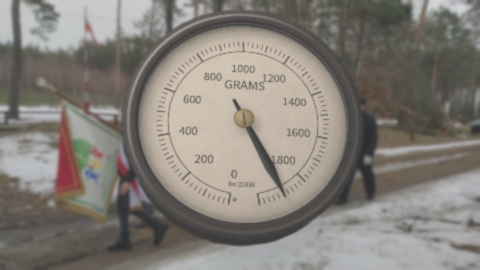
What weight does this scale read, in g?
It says 1900 g
